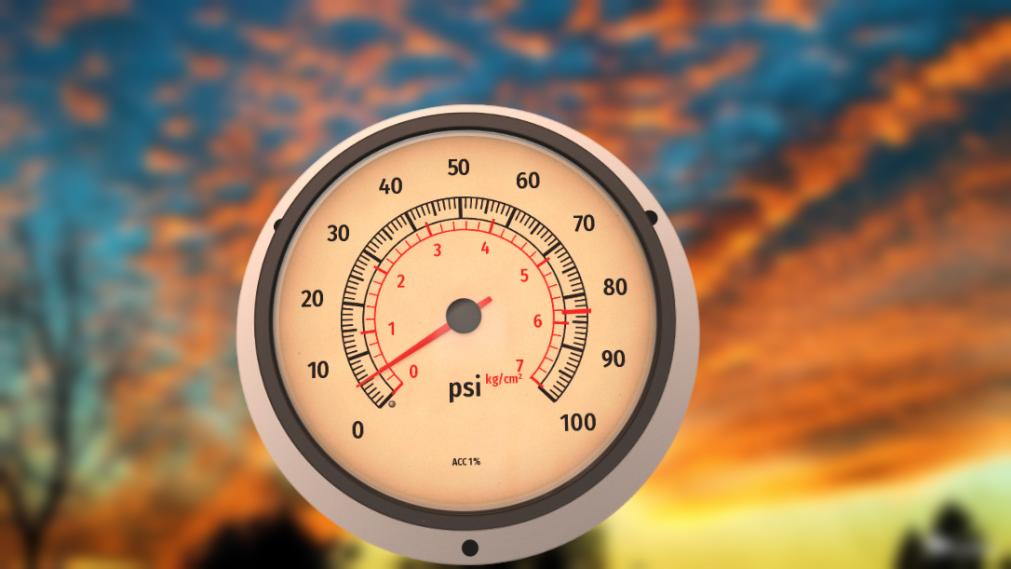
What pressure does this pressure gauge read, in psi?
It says 5 psi
